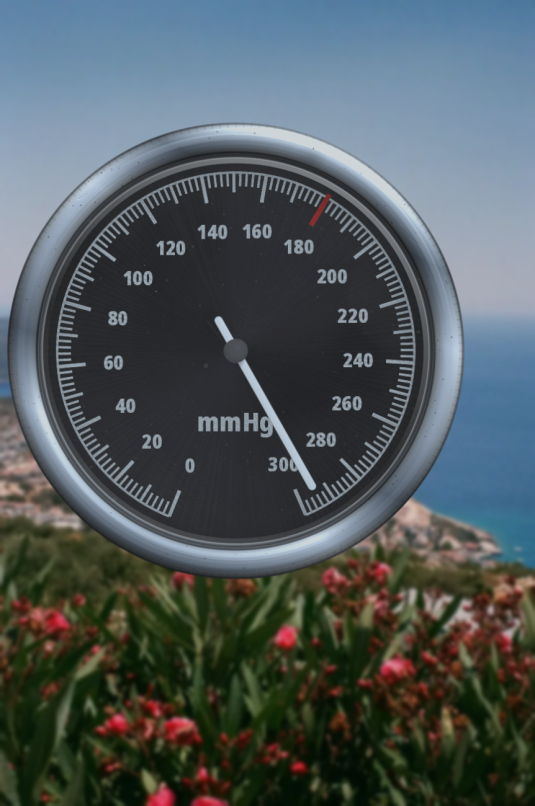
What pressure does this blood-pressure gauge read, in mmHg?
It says 294 mmHg
